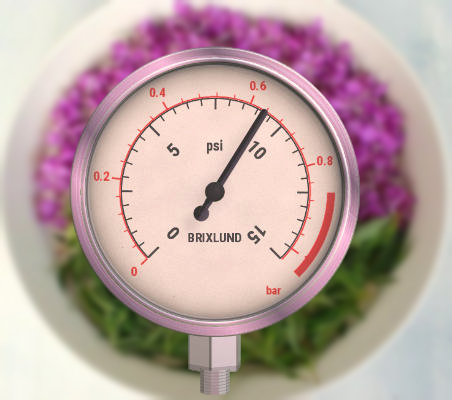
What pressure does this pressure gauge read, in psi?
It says 9.25 psi
